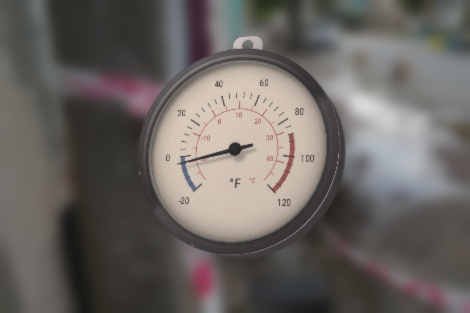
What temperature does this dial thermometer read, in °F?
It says -4 °F
